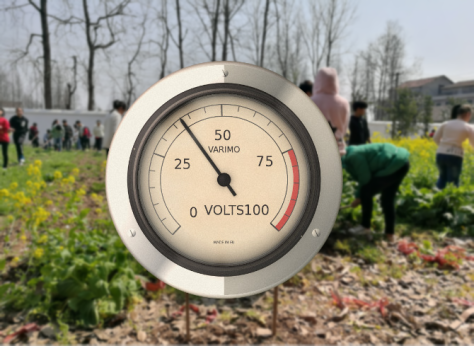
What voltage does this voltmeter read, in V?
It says 37.5 V
